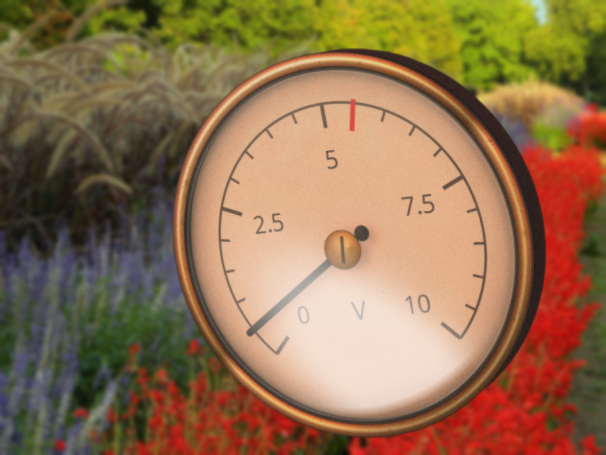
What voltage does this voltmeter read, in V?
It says 0.5 V
